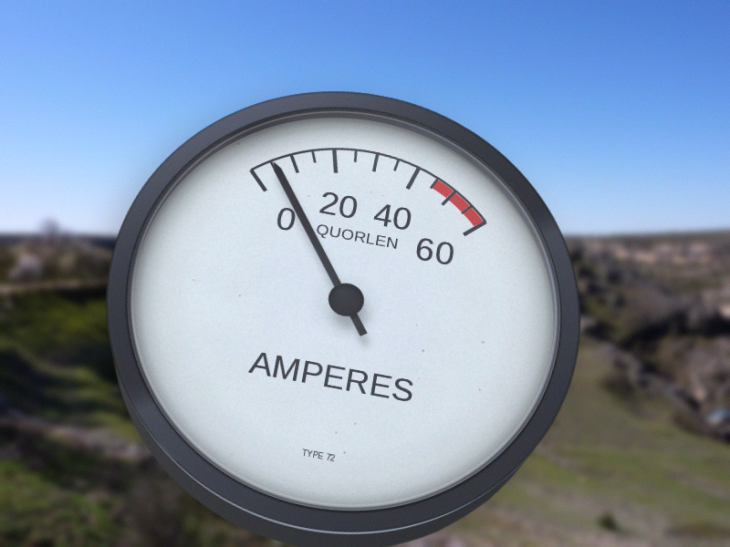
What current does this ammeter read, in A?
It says 5 A
